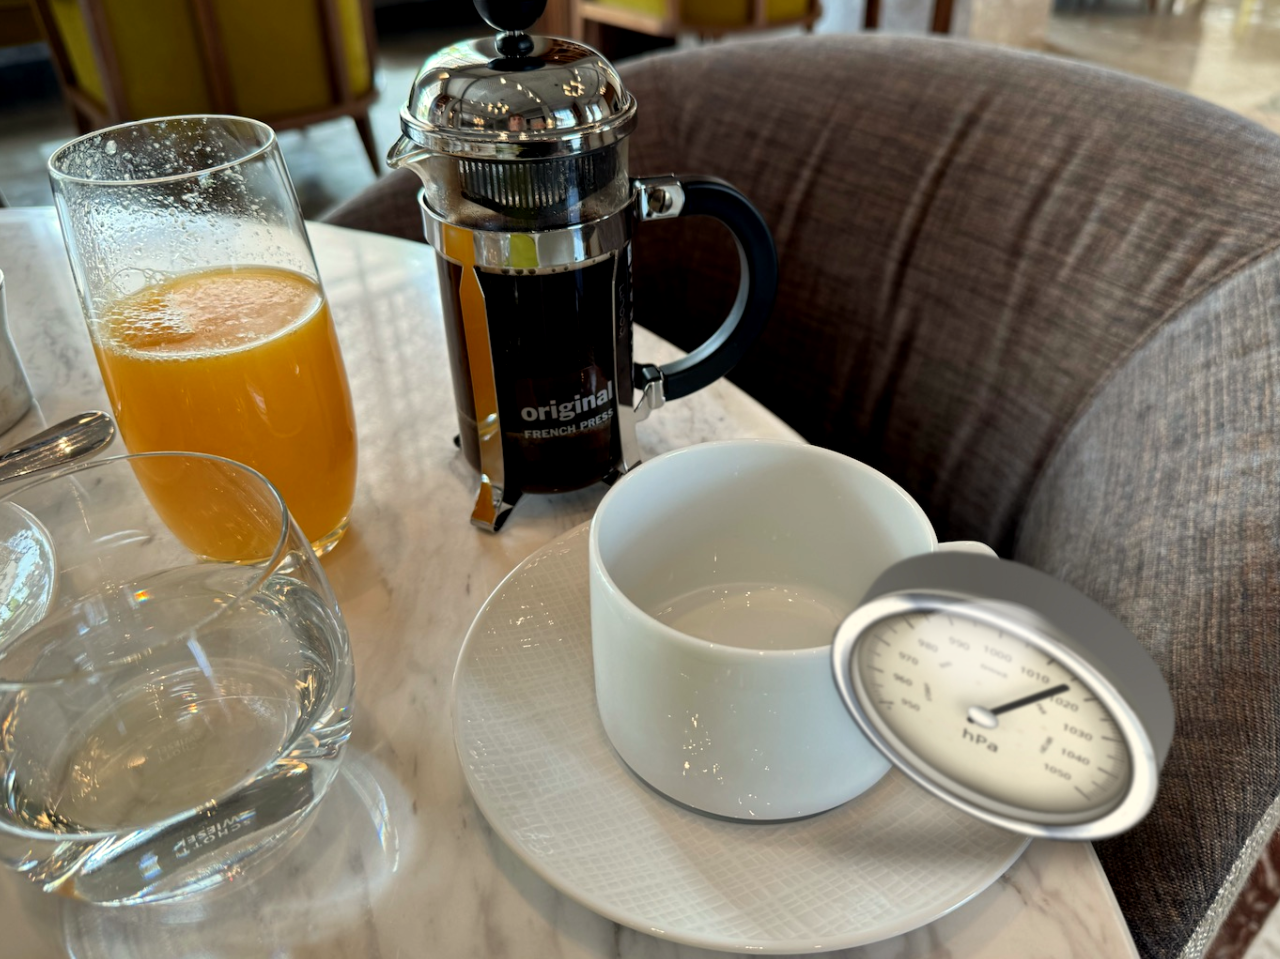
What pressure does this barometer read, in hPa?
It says 1015 hPa
